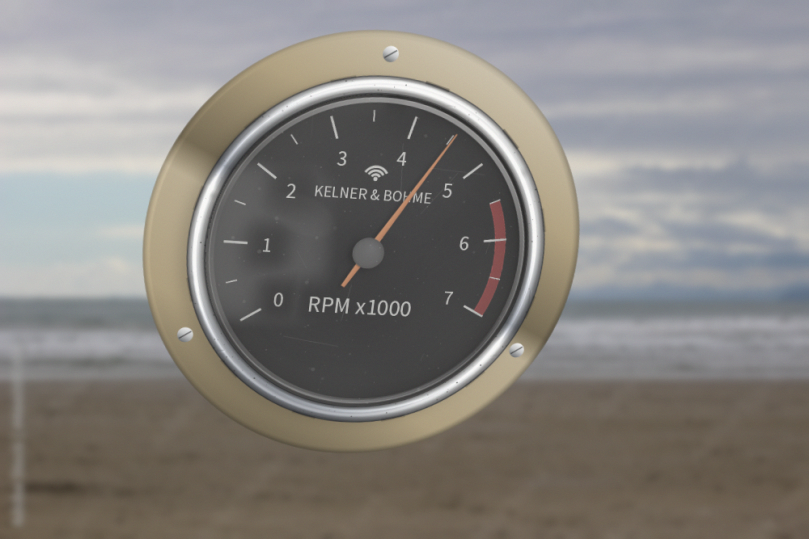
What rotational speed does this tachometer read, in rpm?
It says 4500 rpm
